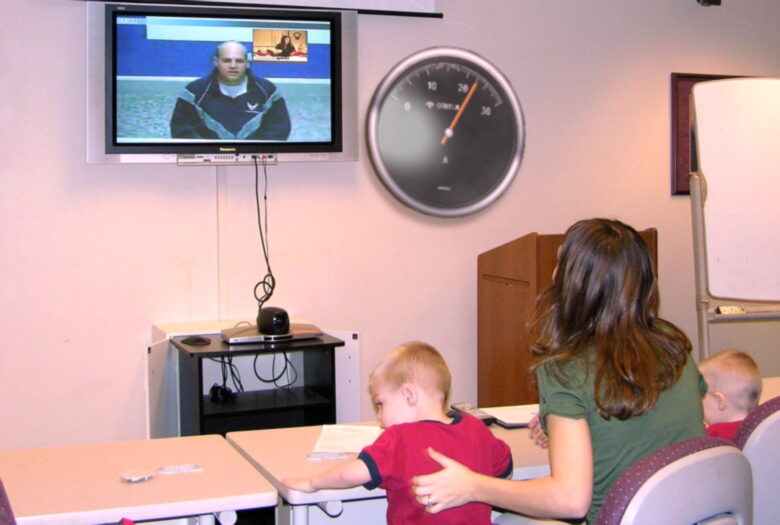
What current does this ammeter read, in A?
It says 22.5 A
